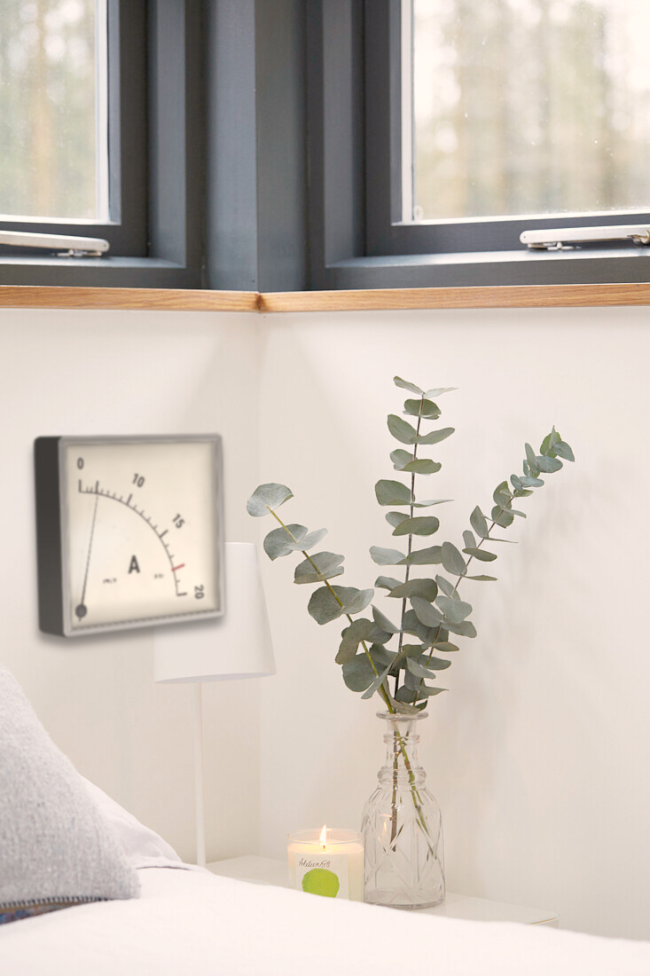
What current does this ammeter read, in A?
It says 5 A
